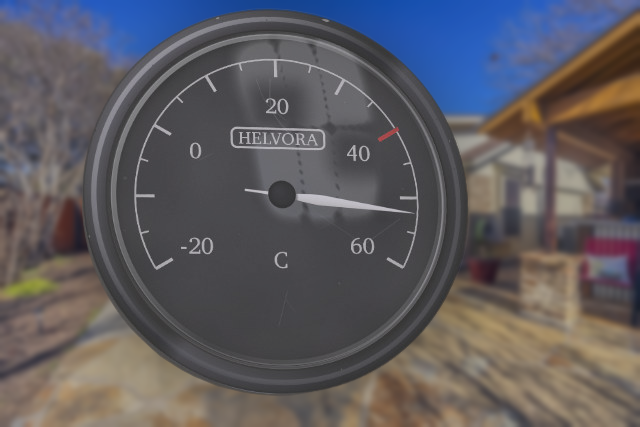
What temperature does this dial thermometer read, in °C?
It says 52.5 °C
